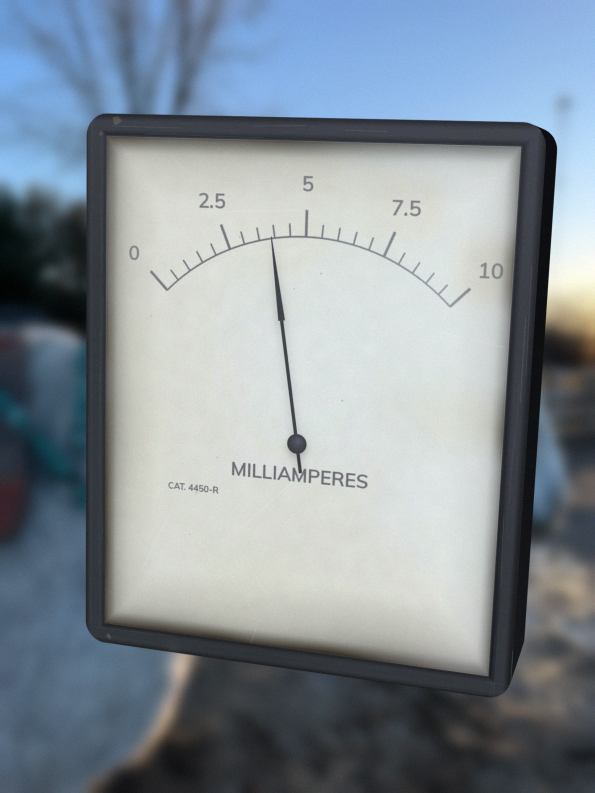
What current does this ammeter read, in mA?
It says 4 mA
